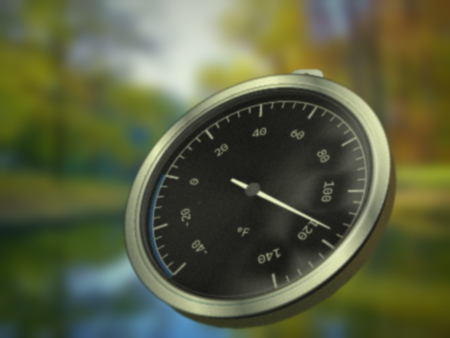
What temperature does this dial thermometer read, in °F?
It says 116 °F
